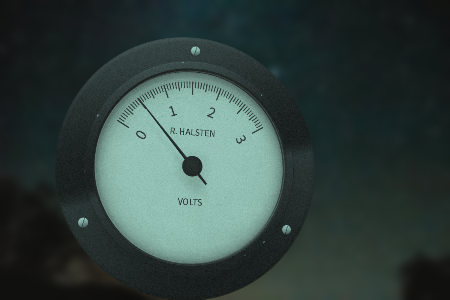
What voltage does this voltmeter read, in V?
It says 0.5 V
